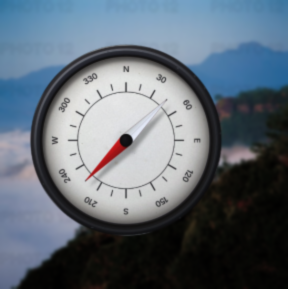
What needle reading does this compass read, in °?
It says 225 °
